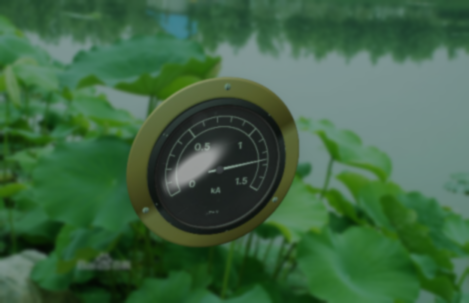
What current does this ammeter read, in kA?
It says 1.25 kA
